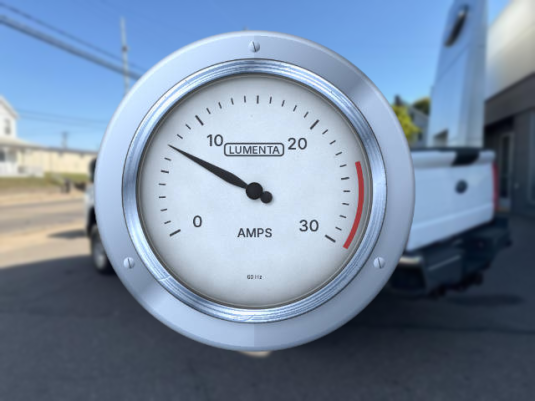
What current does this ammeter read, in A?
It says 7 A
